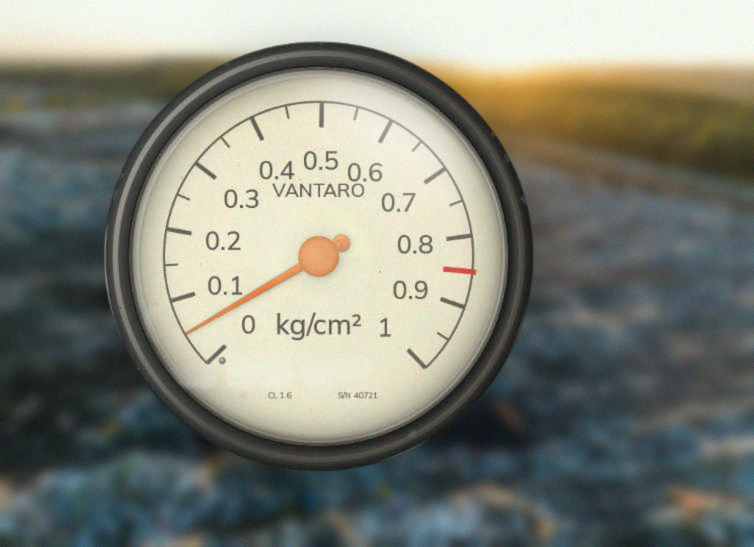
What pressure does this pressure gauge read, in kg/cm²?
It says 0.05 kg/cm²
